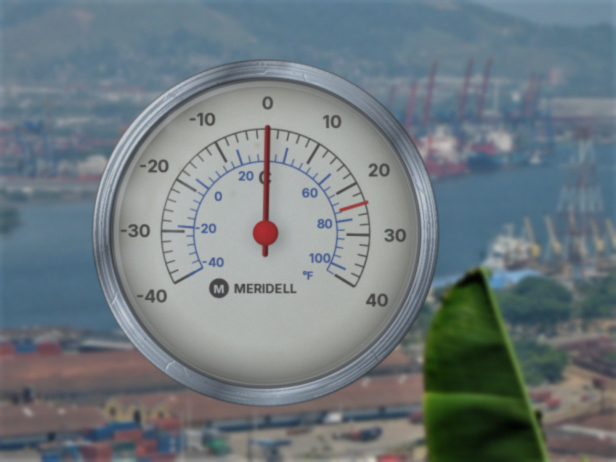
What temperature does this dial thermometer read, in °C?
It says 0 °C
